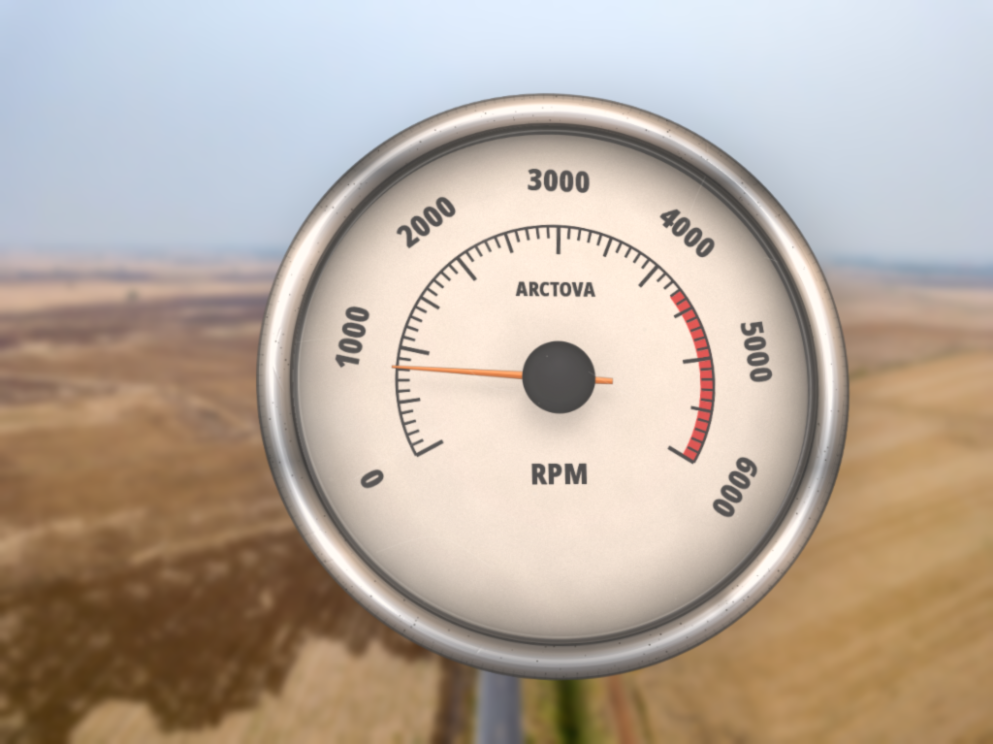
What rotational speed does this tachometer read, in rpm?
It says 800 rpm
